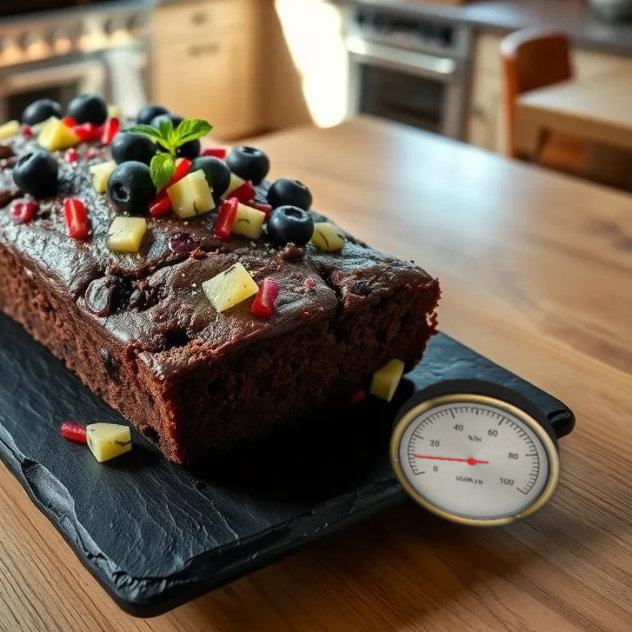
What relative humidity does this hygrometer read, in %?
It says 10 %
